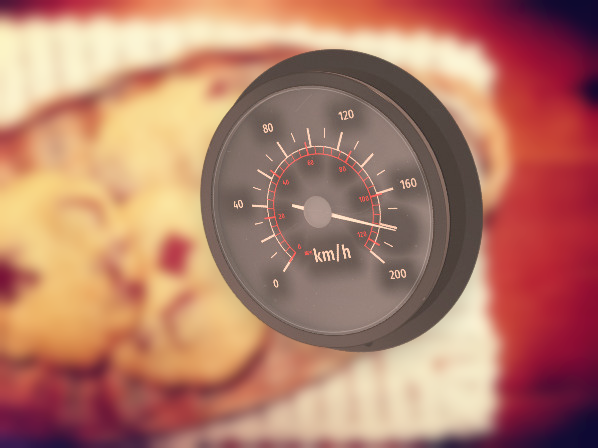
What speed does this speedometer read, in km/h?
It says 180 km/h
